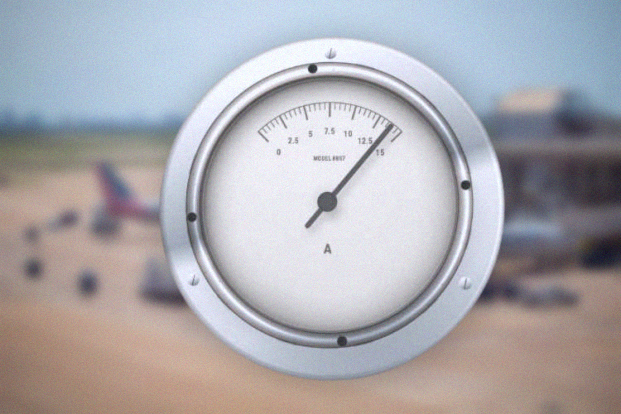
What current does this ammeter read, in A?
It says 14 A
